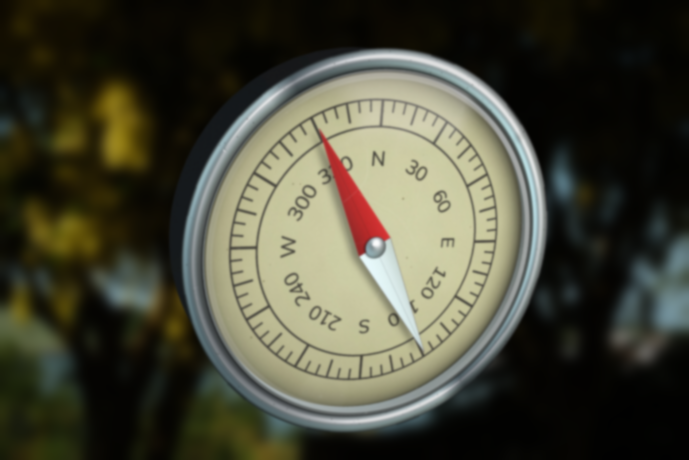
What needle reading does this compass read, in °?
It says 330 °
